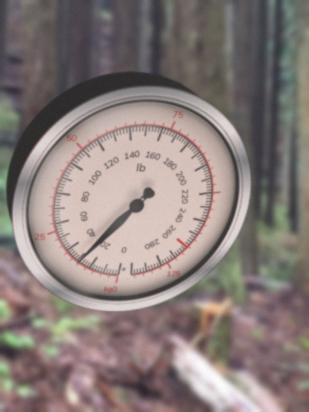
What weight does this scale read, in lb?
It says 30 lb
